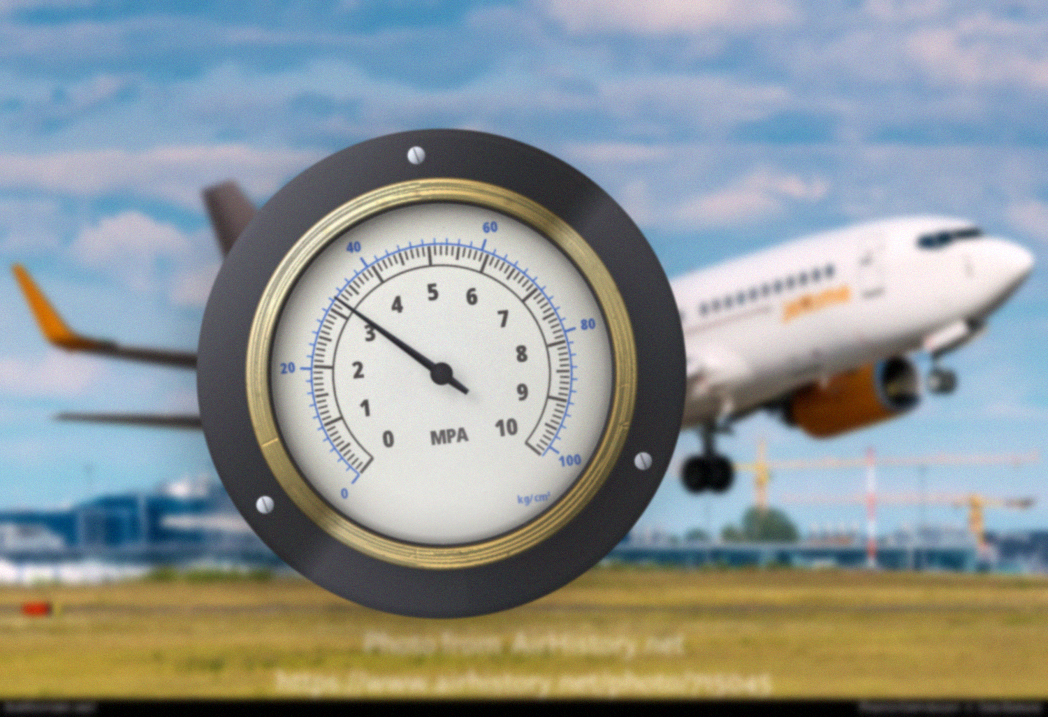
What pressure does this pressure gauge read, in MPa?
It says 3.2 MPa
